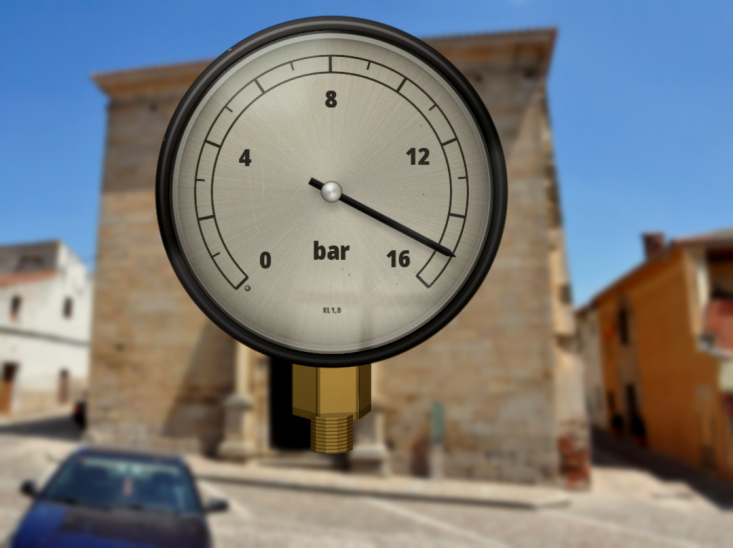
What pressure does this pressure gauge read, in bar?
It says 15 bar
